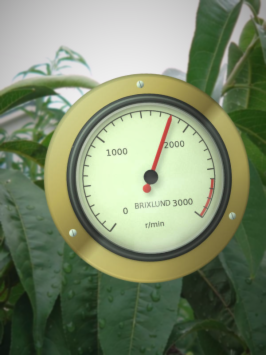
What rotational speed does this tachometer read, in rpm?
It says 1800 rpm
